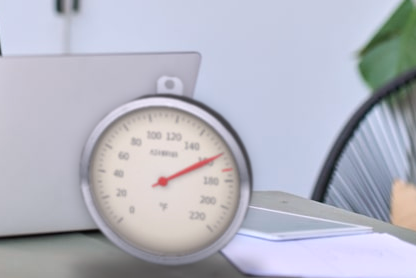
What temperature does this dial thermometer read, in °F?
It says 160 °F
